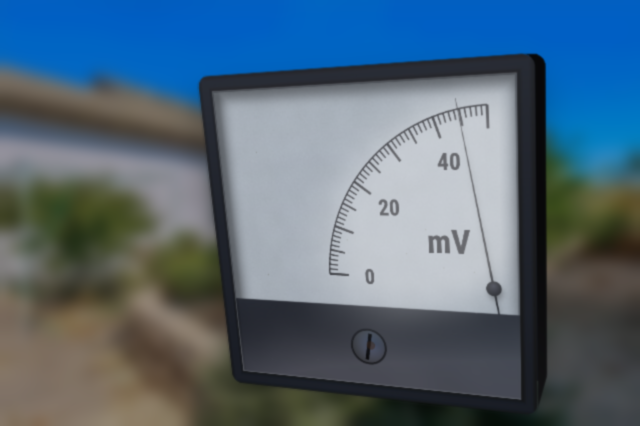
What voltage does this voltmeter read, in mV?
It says 45 mV
